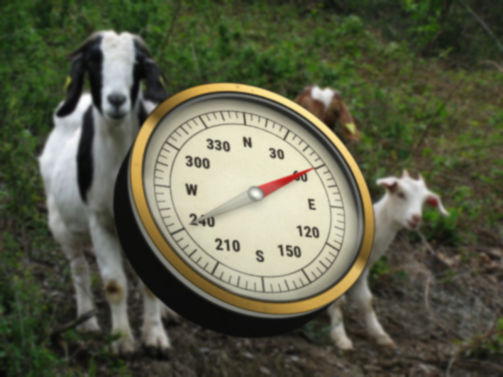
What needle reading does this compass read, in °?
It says 60 °
